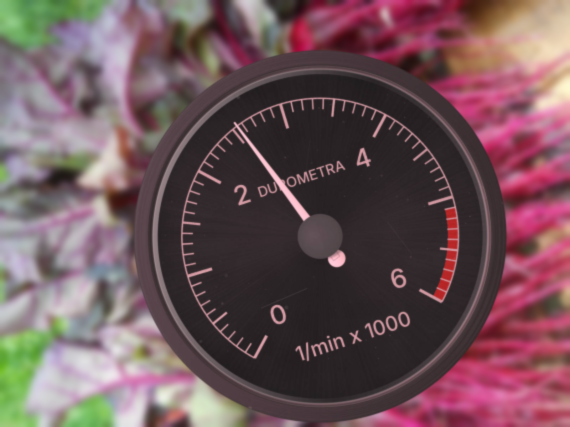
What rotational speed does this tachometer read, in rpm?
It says 2550 rpm
